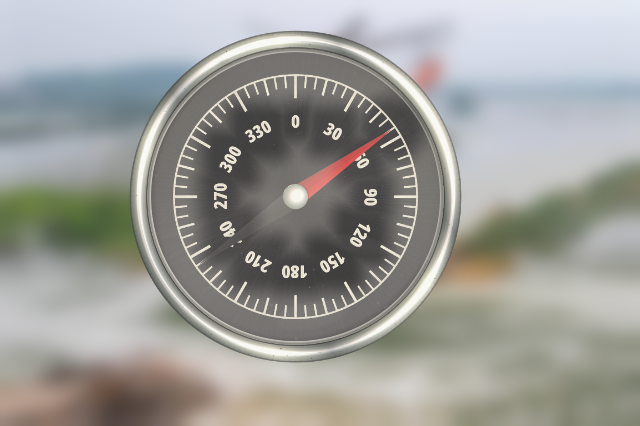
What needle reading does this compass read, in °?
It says 55 °
